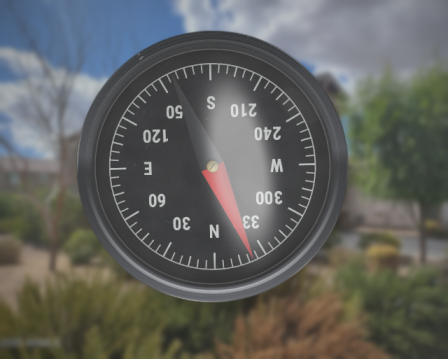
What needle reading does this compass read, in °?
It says 337.5 °
